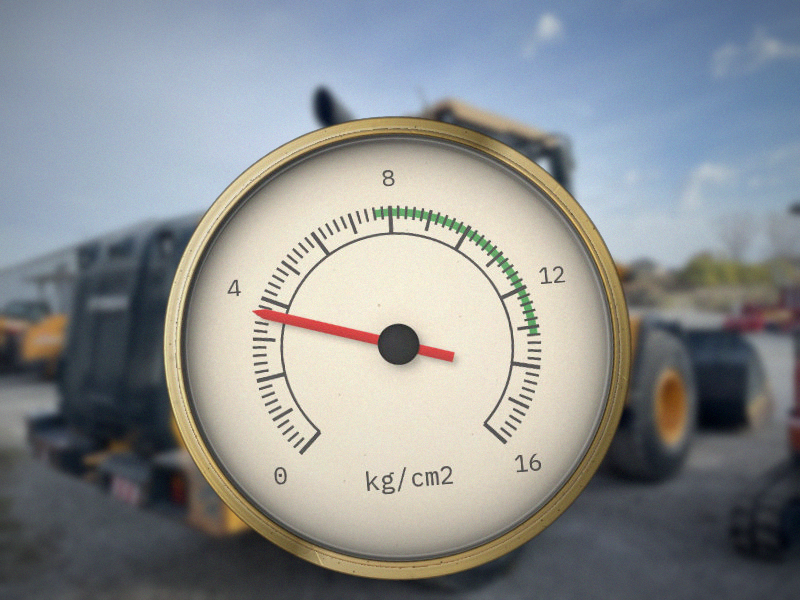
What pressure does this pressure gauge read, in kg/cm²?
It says 3.6 kg/cm²
